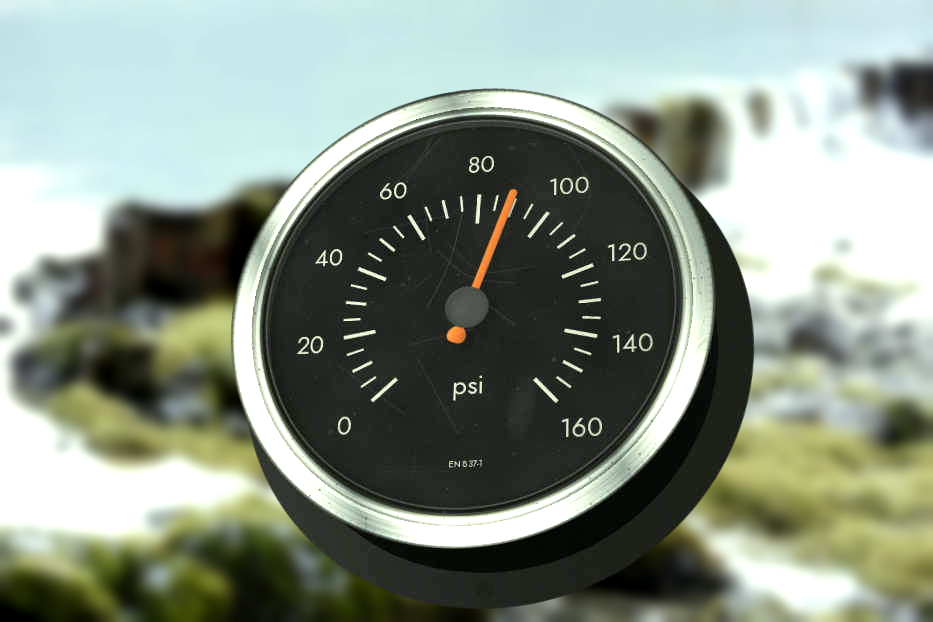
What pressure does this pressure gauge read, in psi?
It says 90 psi
